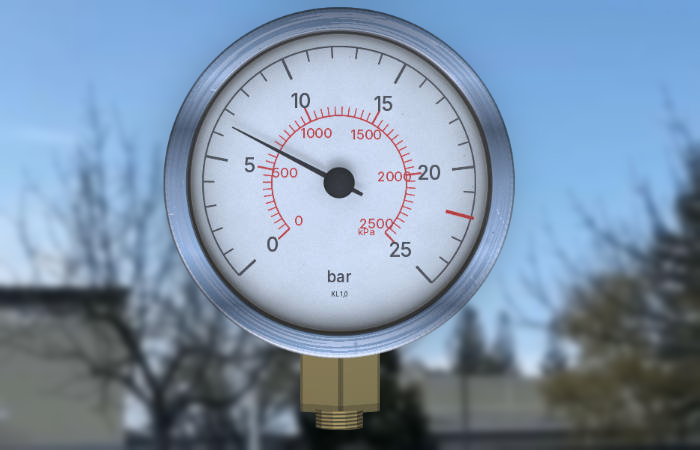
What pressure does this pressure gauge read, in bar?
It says 6.5 bar
